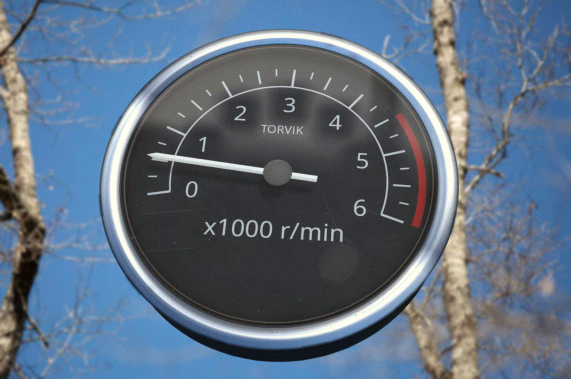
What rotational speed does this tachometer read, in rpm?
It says 500 rpm
